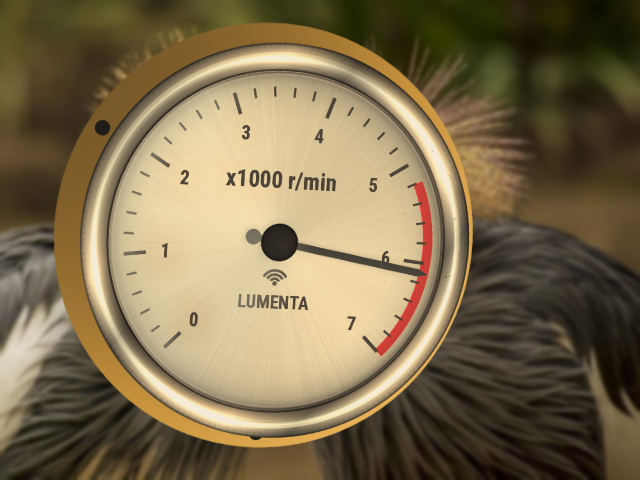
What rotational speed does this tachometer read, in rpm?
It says 6100 rpm
